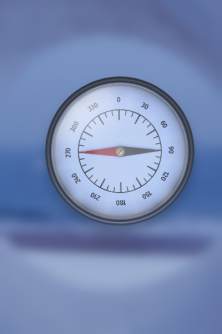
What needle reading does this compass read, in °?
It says 270 °
